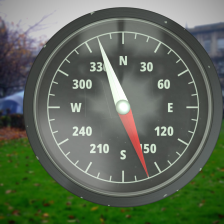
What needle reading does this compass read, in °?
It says 160 °
